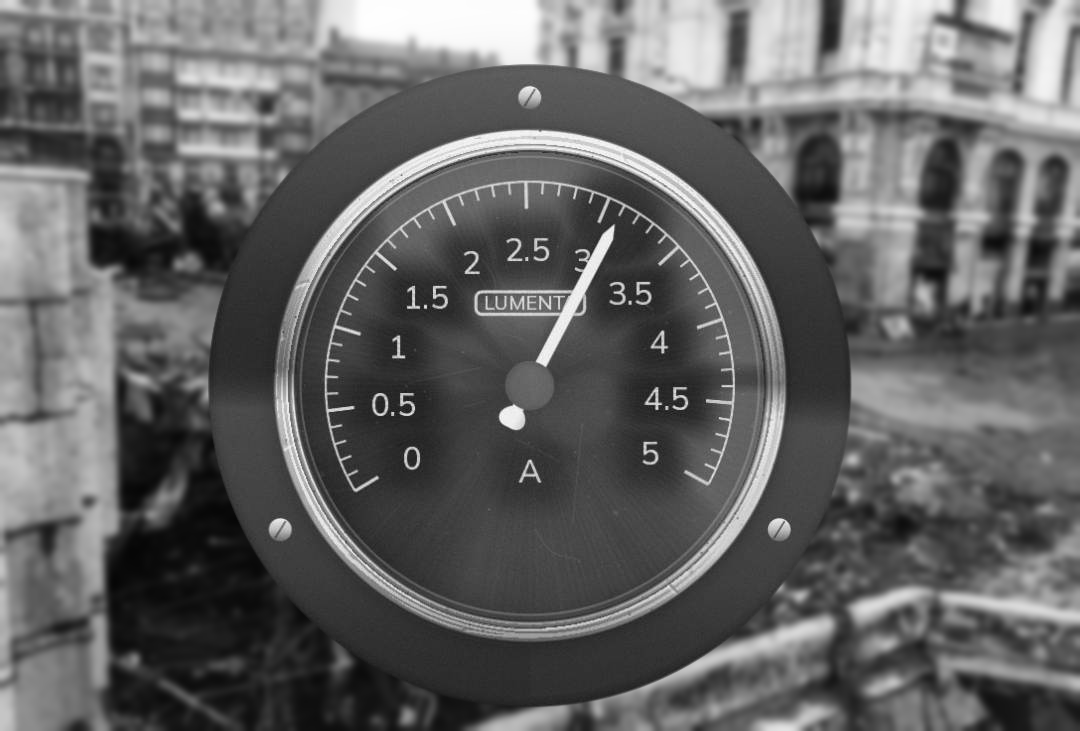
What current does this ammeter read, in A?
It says 3.1 A
